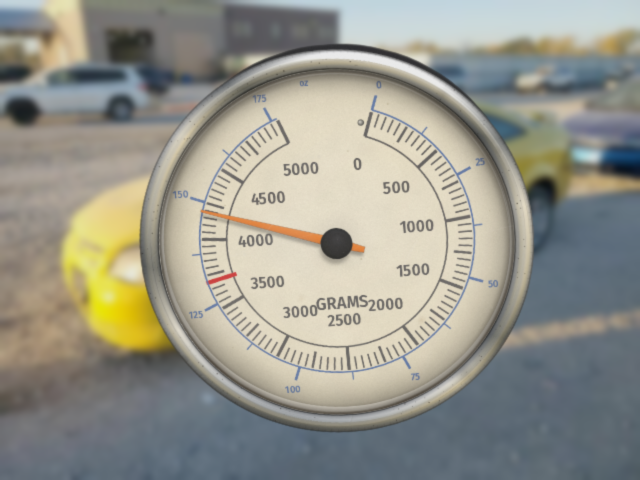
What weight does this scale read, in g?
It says 4200 g
